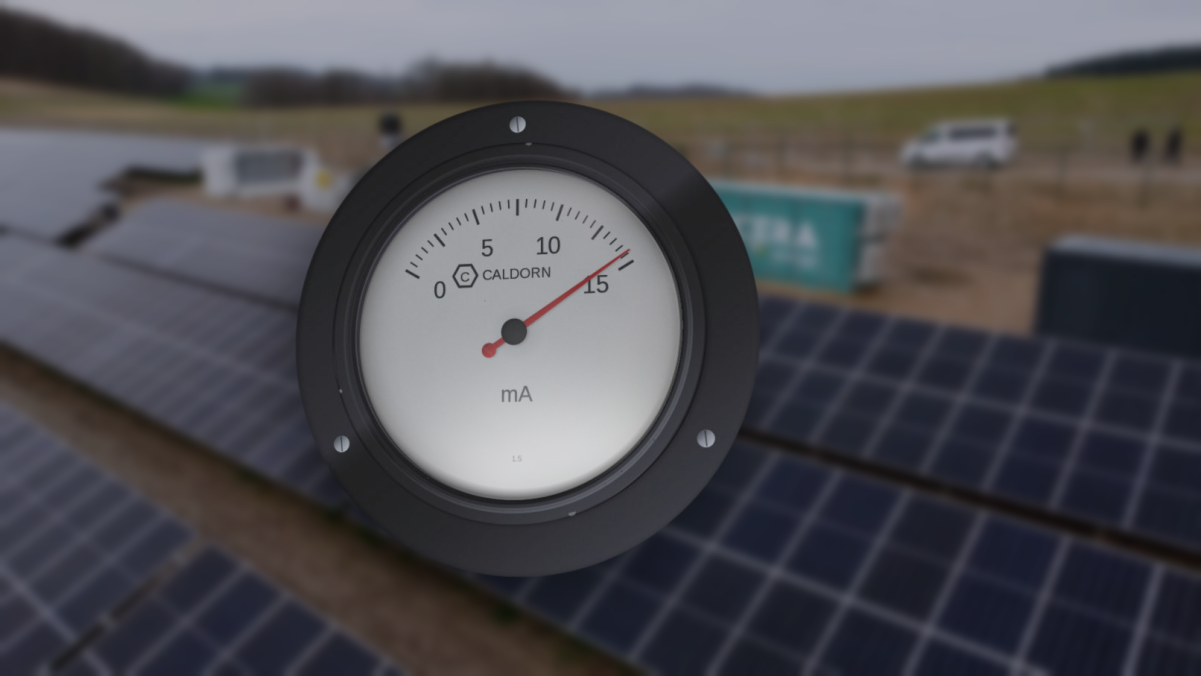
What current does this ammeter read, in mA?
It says 14.5 mA
